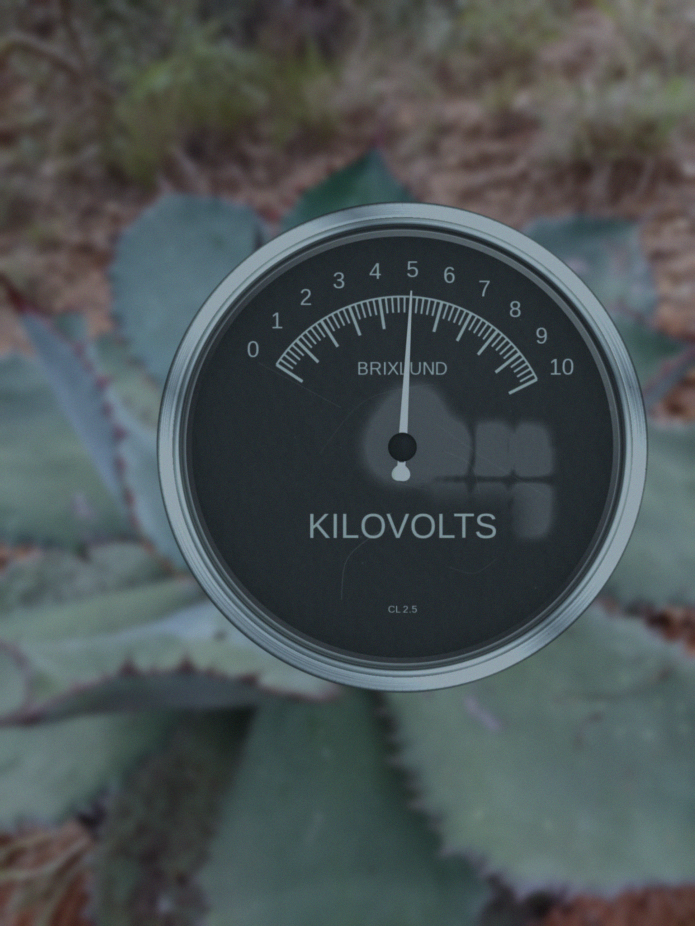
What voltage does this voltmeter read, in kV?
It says 5 kV
